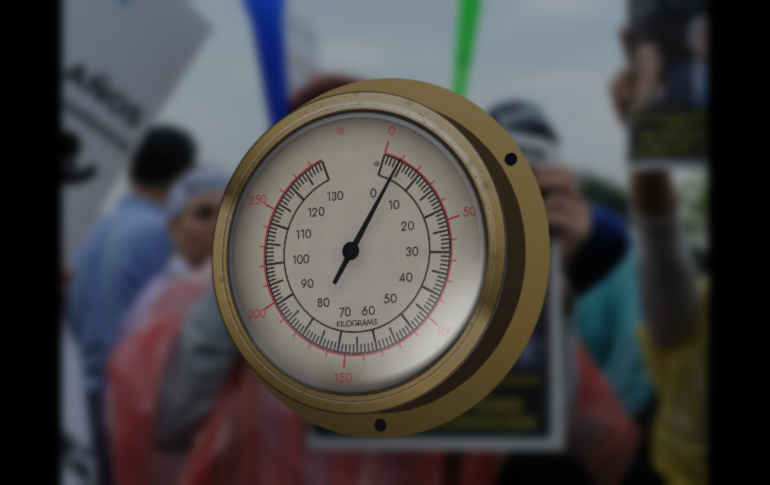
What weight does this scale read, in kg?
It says 5 kg
